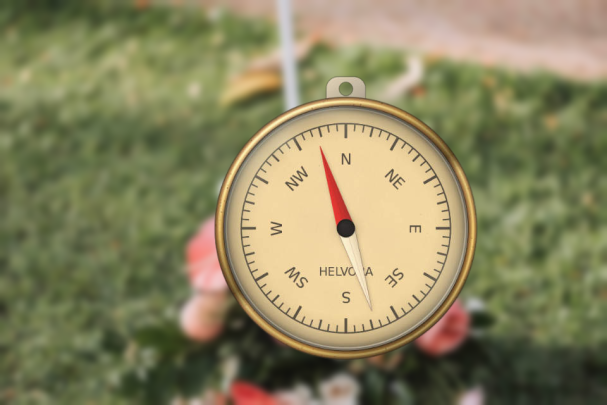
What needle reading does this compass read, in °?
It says 342.5 °
